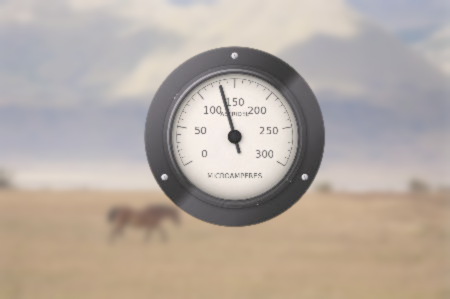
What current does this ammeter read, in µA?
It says 130 µA
